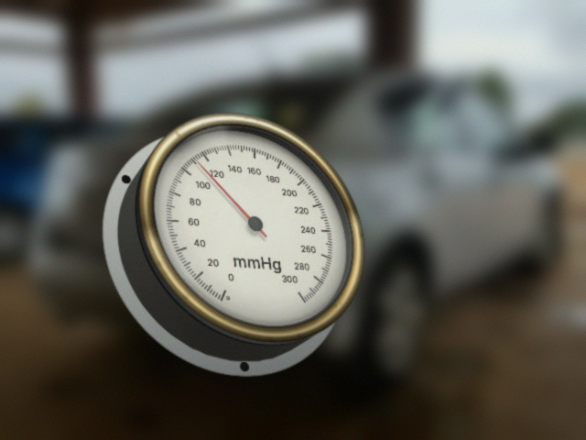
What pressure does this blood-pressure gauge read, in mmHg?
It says 110 mmHg
